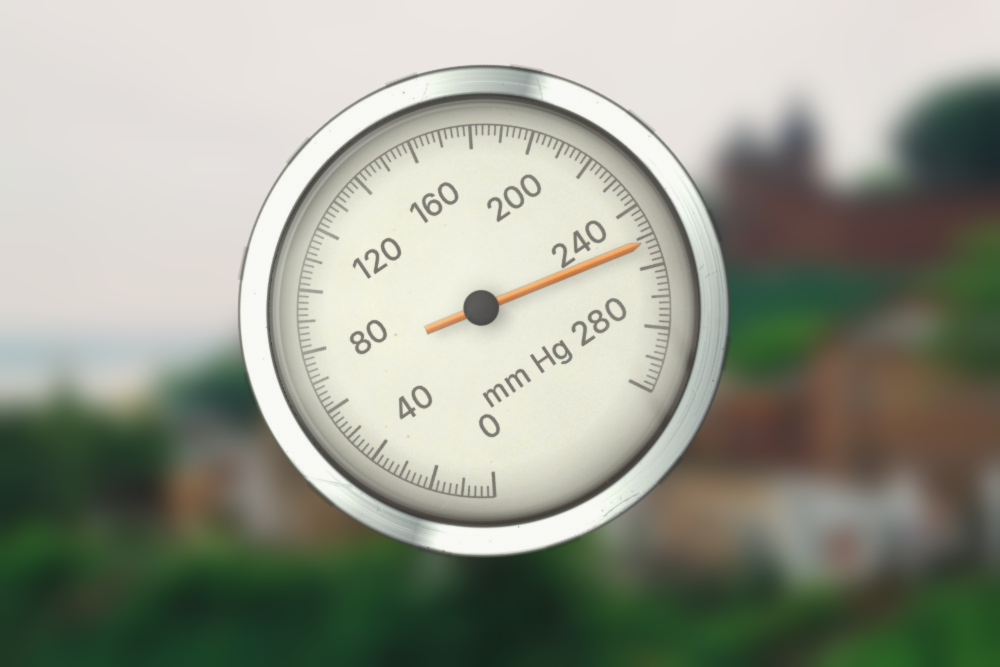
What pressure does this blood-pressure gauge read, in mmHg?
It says 252 mmHg
